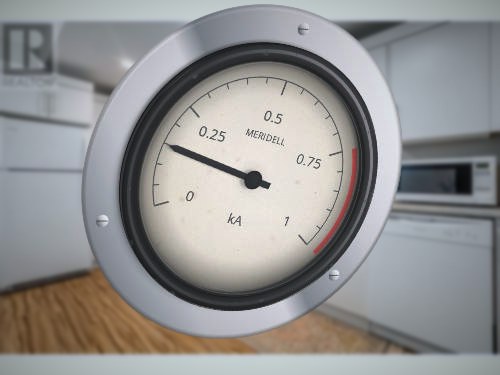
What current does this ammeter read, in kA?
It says 0.15 kA
